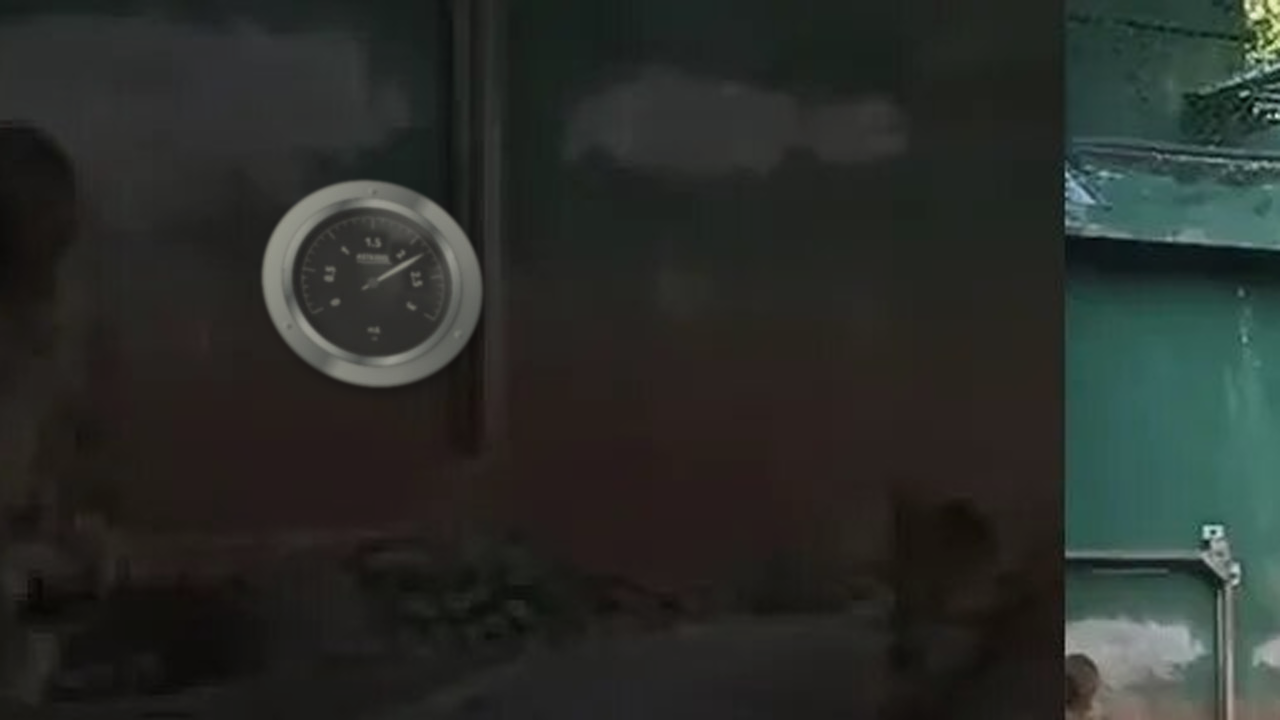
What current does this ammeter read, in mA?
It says 2.2 mA
